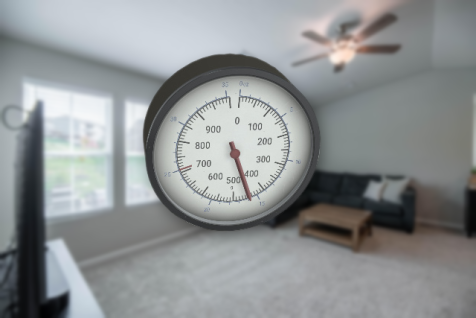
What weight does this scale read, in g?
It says 450 g
